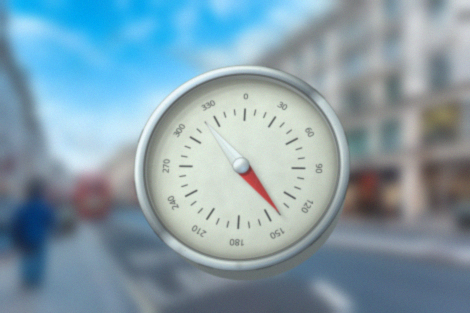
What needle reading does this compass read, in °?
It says 140 °
